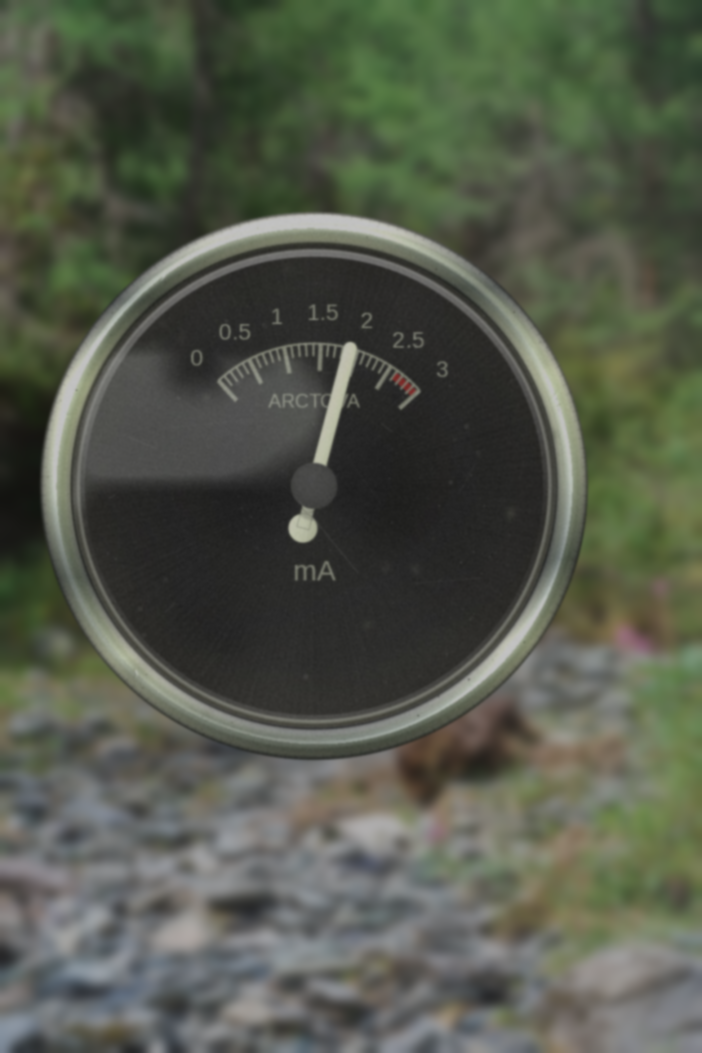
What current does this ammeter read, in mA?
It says 1.9 mA
